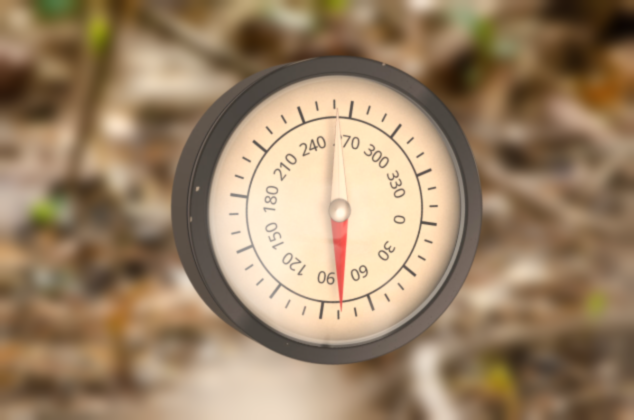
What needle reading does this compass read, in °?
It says 80 °
